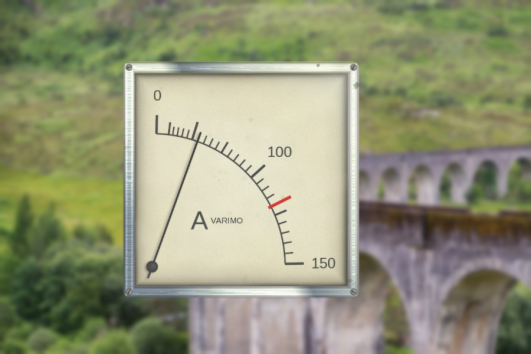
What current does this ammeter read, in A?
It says 55 A
